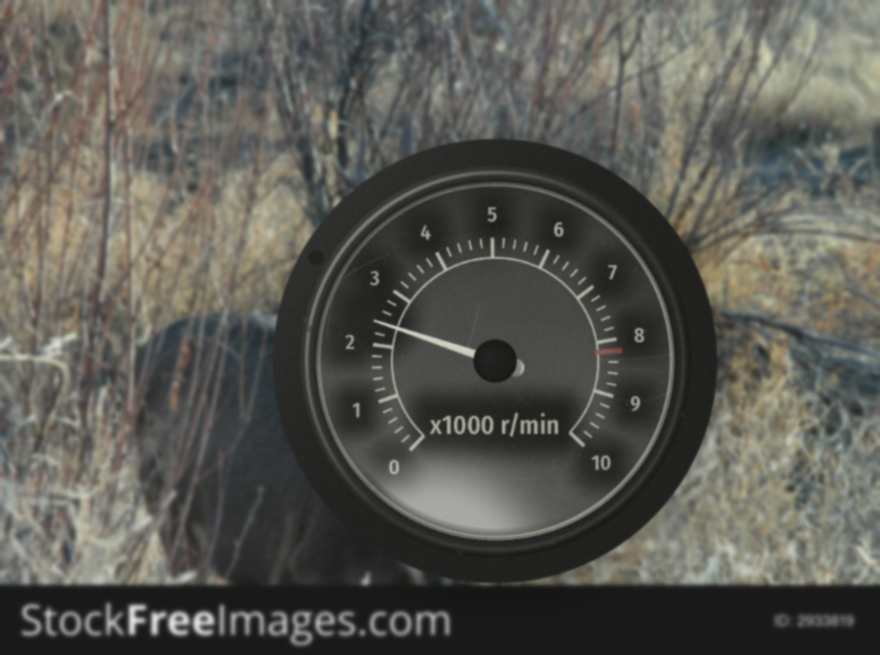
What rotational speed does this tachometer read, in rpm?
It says 2400 rpm
